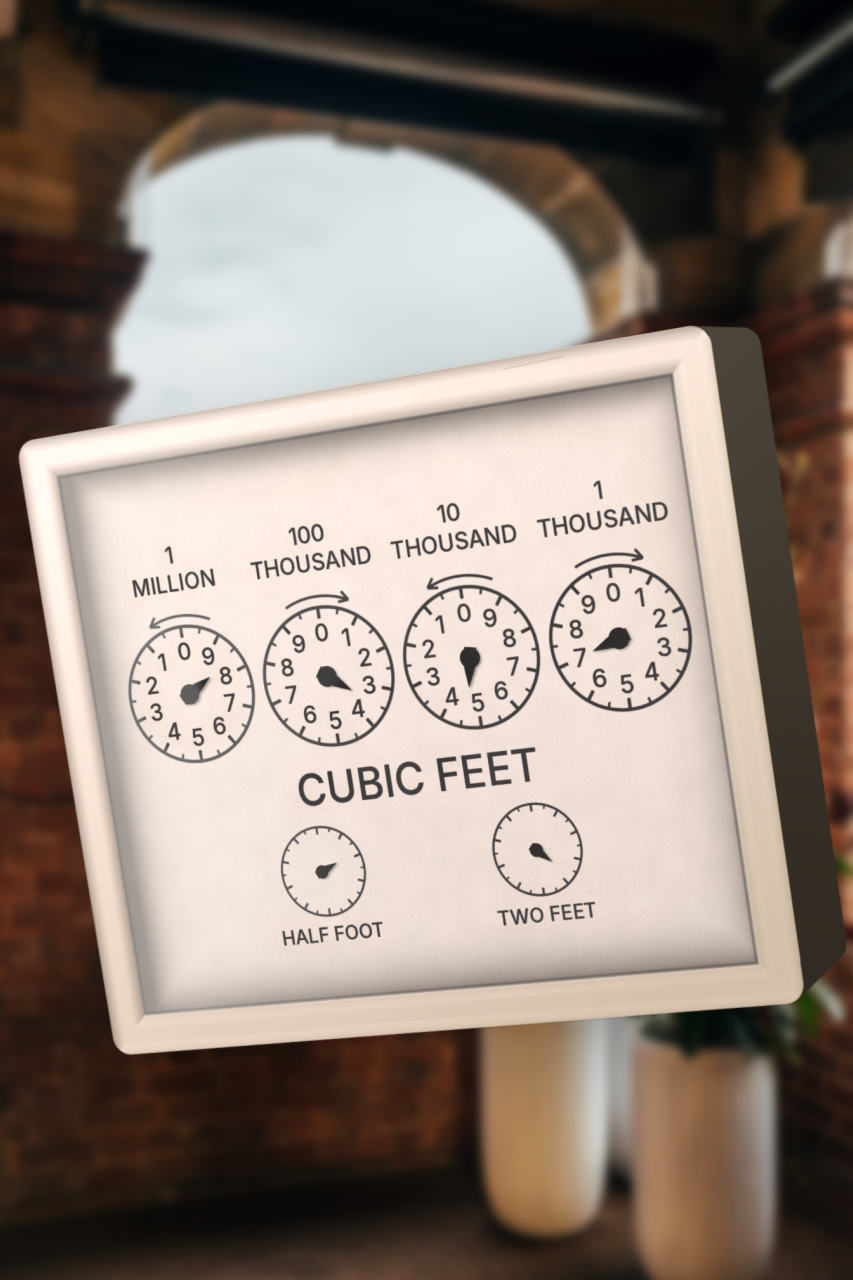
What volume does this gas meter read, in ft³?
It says 834700 ft³
